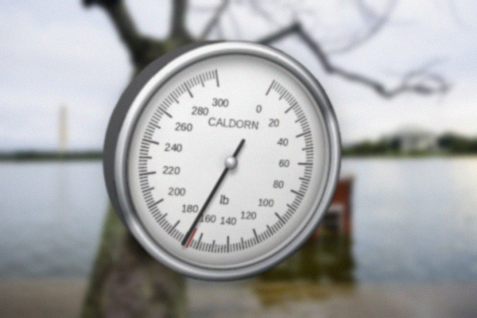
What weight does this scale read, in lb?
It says 170 lb
